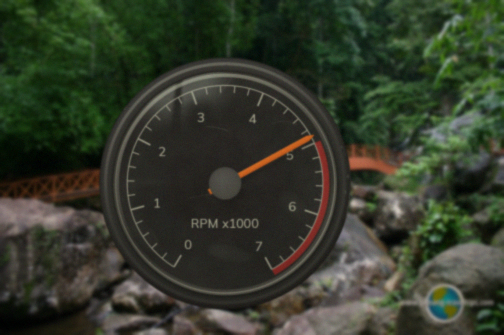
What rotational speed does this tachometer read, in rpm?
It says 4900 rpm
